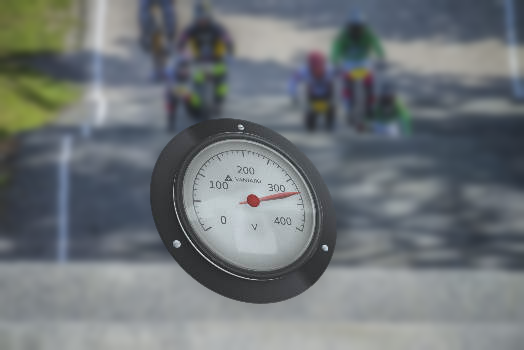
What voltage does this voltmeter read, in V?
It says 330 V
